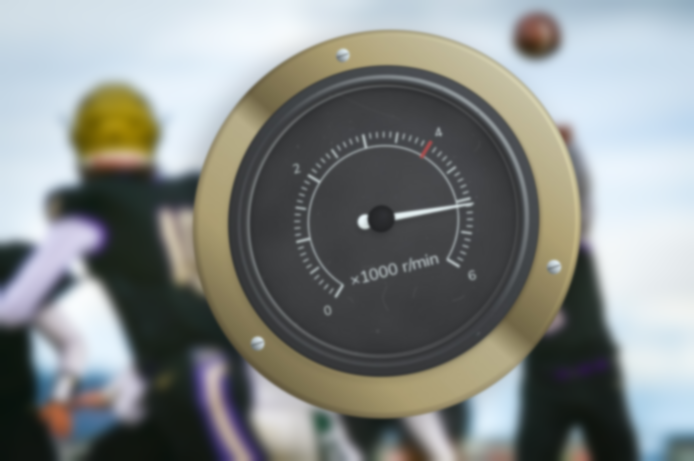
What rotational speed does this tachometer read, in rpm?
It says 5100 rpm
